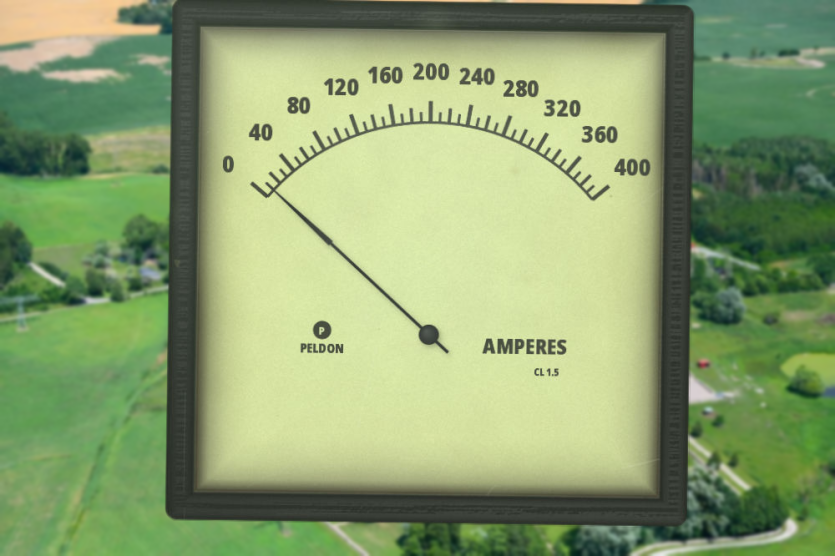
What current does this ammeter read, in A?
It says 10 A
